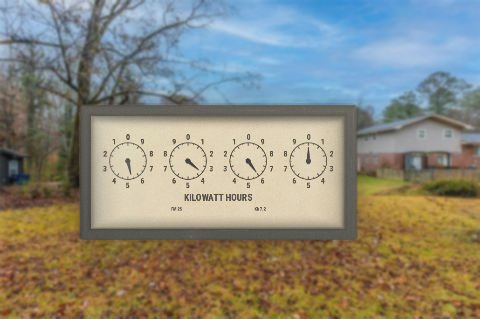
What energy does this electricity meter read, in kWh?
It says 5360 kWh
